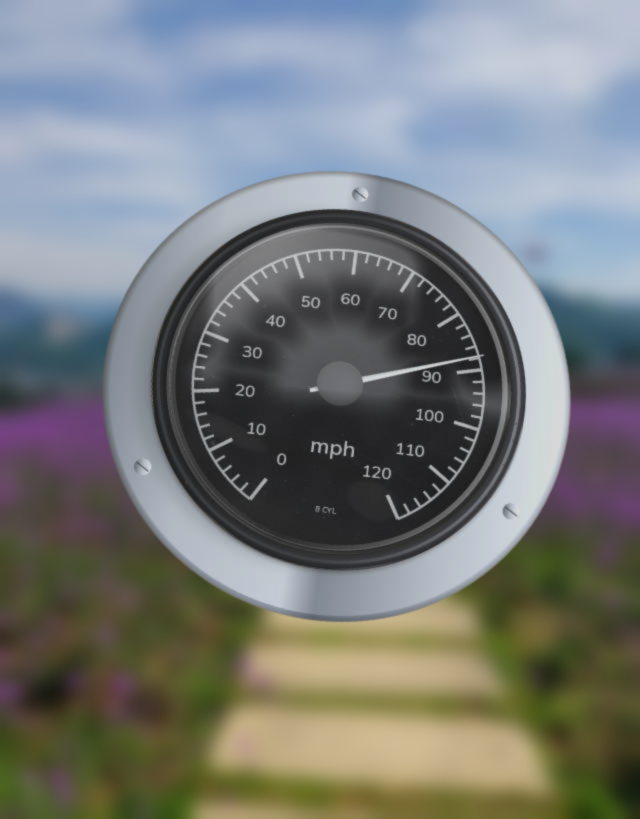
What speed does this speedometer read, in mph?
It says 88 mph
